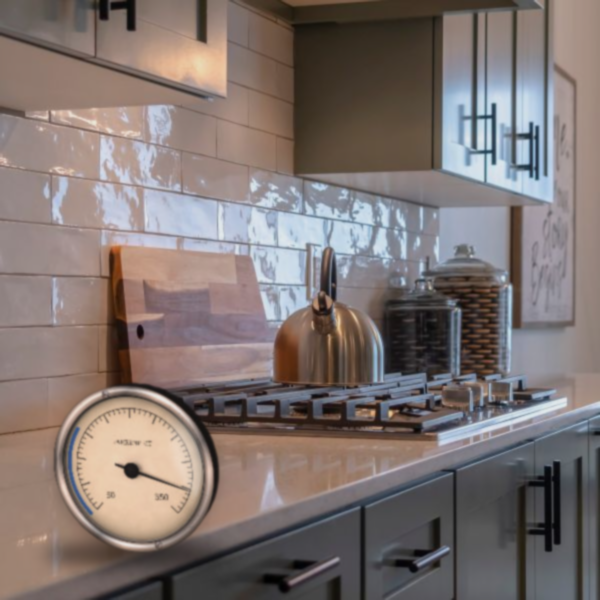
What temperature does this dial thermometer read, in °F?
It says 500 °F
